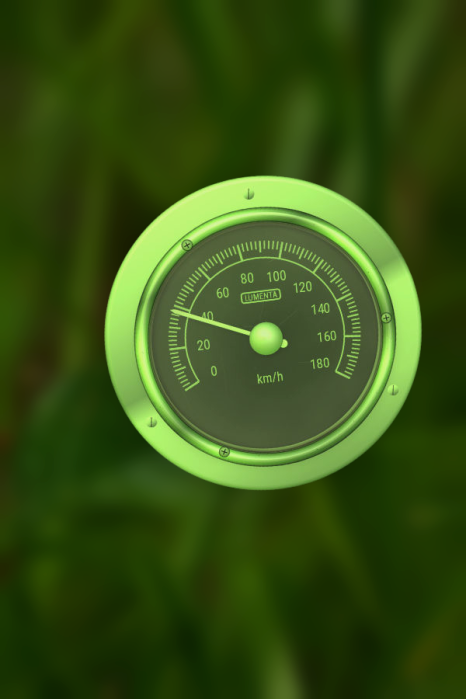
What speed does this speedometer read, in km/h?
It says 38 km/h
